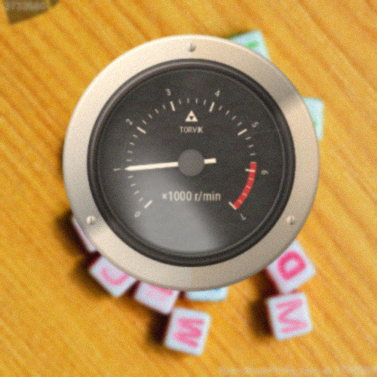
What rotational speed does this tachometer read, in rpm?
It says 1000 rpm
